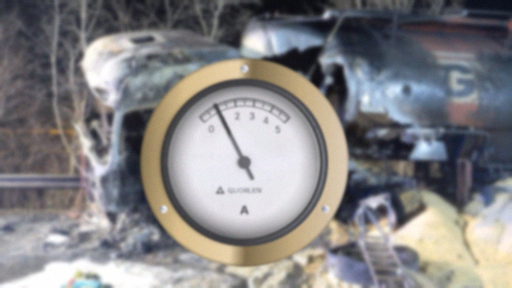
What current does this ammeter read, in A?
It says 1 A
